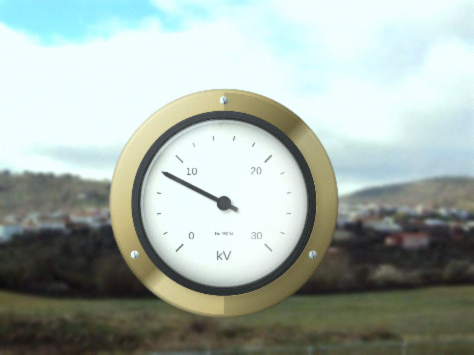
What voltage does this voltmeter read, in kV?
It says 8 kV
